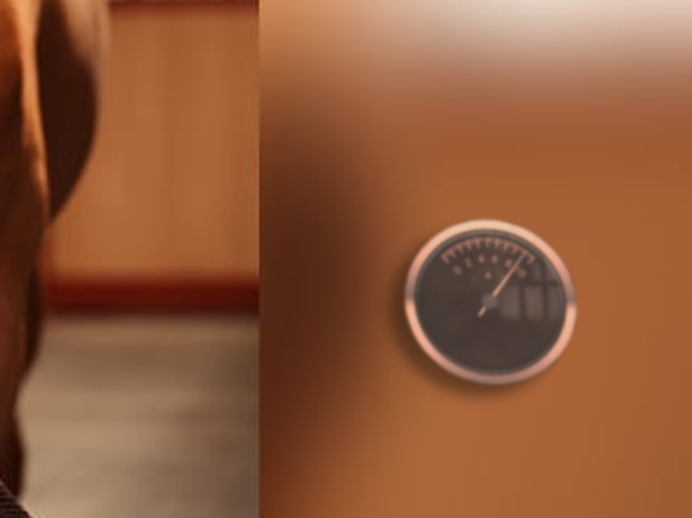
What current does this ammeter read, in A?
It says 9 A
